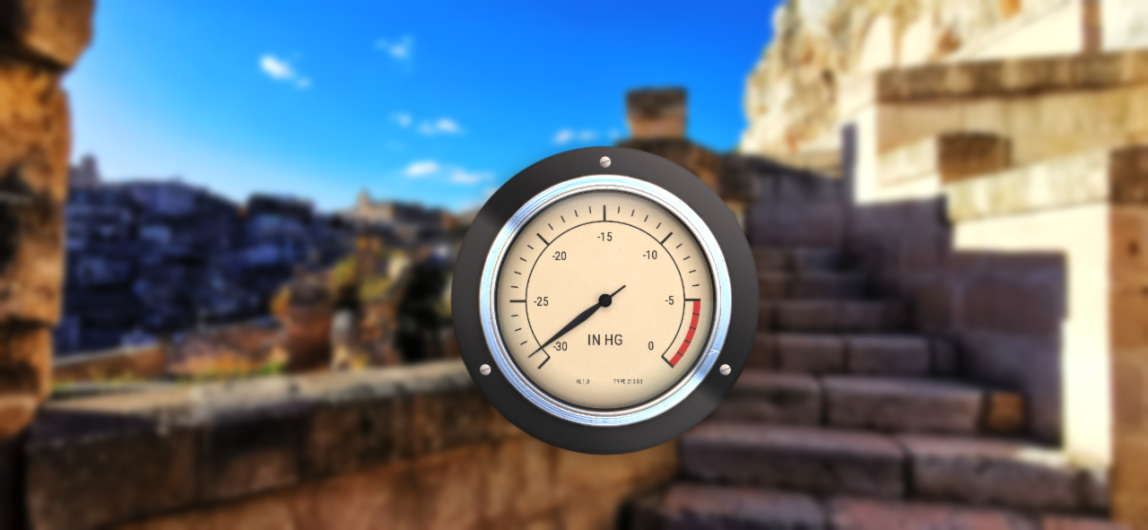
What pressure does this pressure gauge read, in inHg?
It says -29 inHg
